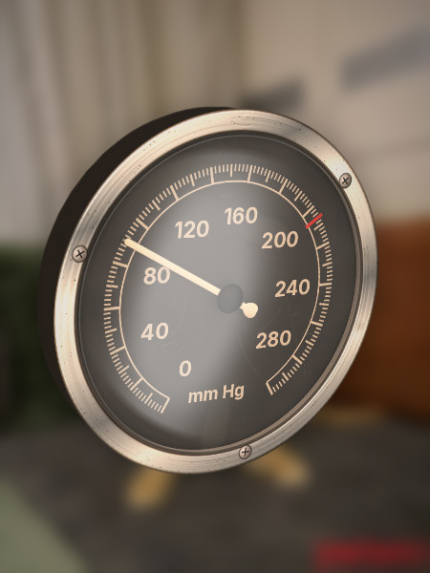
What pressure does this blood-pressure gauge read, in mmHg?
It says 90 mmHg
